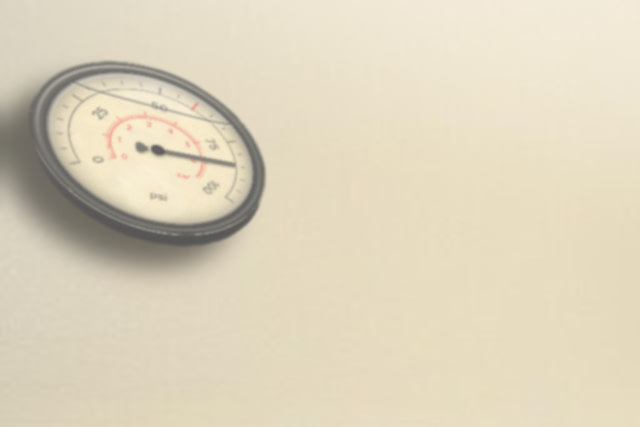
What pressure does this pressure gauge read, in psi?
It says 85 psi
